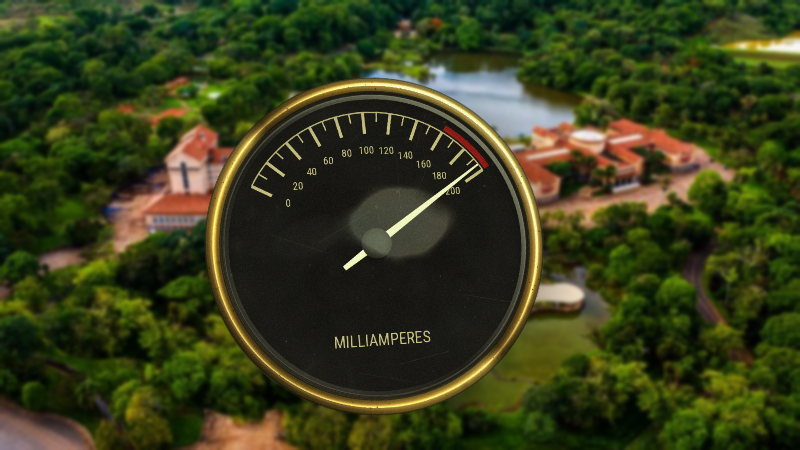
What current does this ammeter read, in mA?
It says 195 mA
